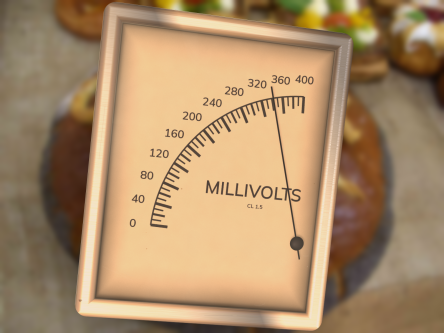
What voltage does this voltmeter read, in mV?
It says 340 mV
